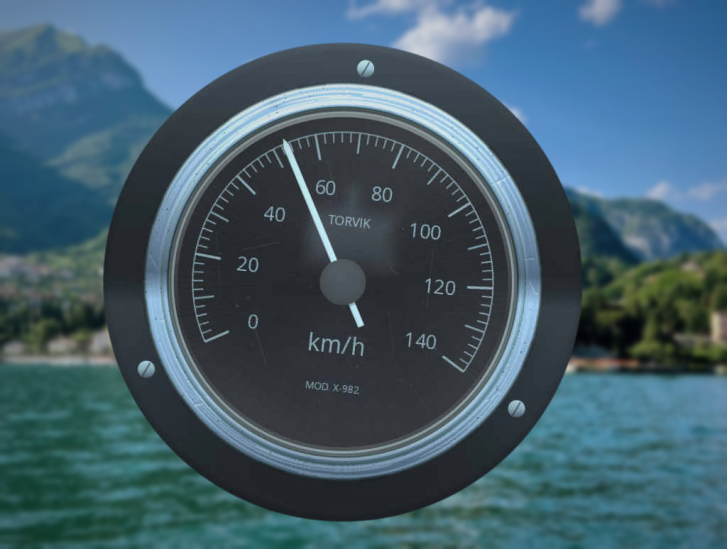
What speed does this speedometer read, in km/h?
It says 53 km/h
